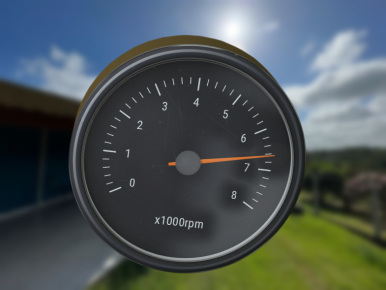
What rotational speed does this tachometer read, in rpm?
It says 6600 rpm
